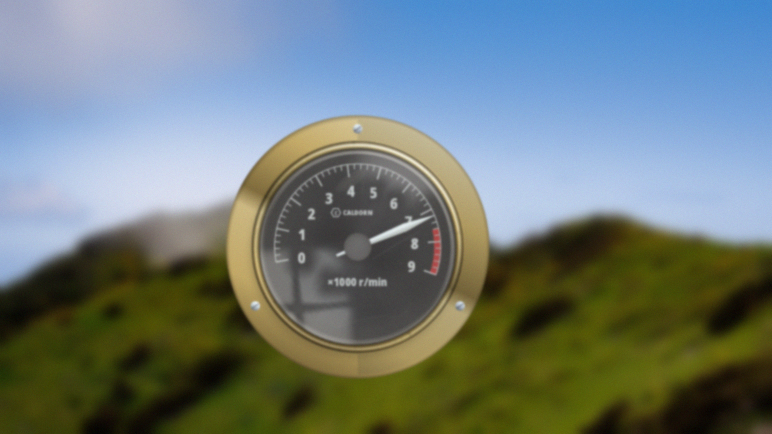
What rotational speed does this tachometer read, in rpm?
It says 7200 rpm
